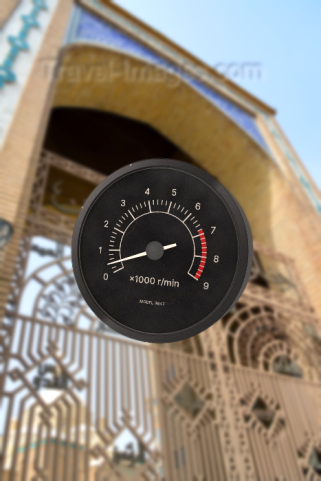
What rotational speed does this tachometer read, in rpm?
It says 400 rpm
